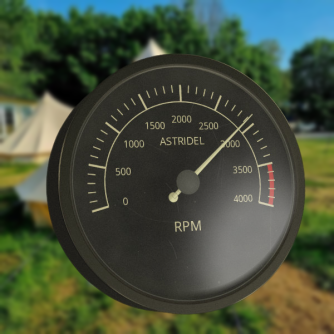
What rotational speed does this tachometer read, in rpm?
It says 2900 rpm
